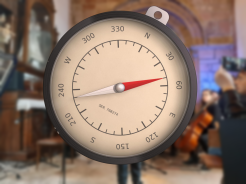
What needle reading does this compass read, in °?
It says 50 °
